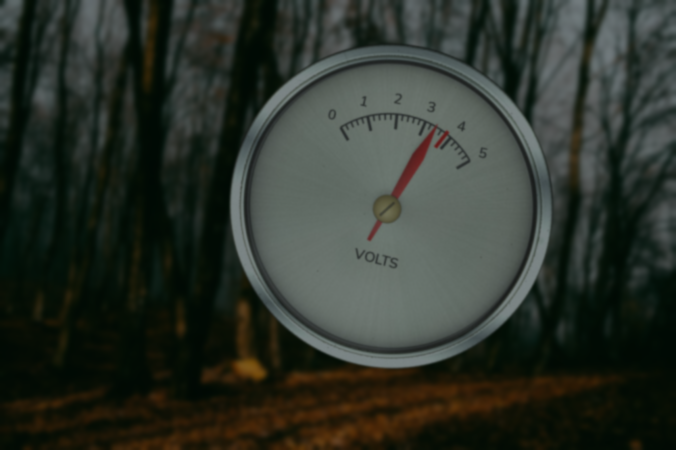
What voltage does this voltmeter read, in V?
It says 3.4 V
